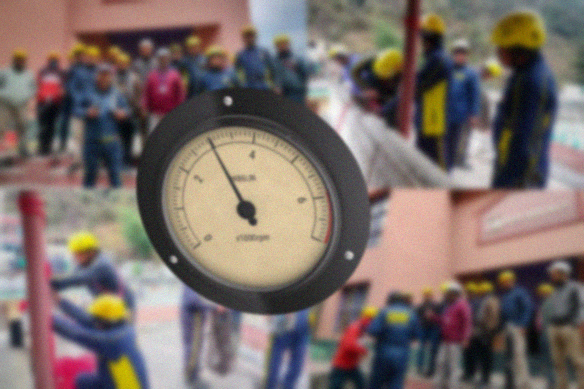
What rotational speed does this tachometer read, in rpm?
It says 3000 rpm
